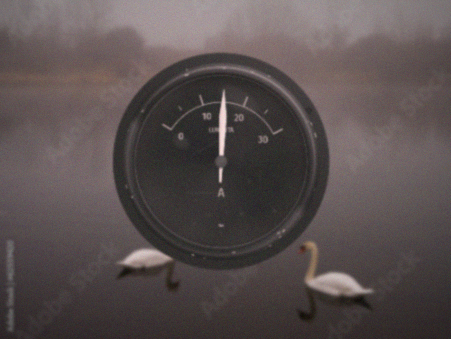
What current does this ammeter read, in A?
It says 15 A
